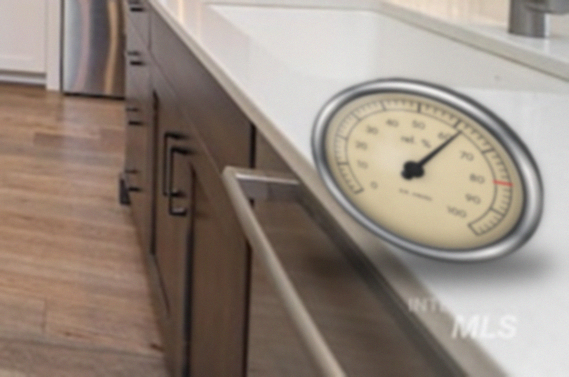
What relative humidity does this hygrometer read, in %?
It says 62 %
